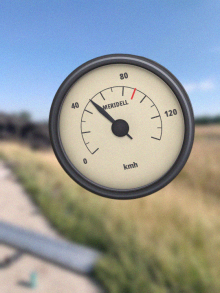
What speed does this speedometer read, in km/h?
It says 50 km/h
